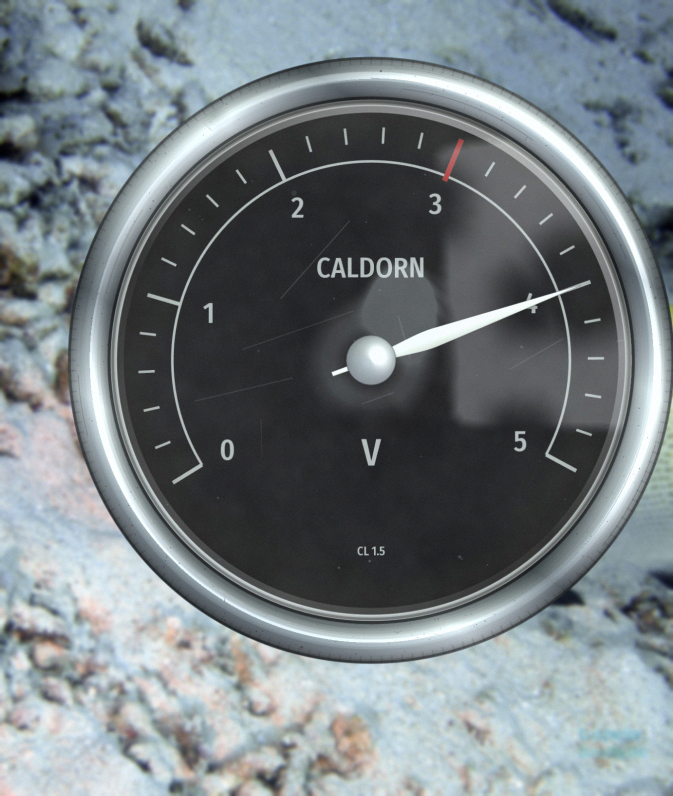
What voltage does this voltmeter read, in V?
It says 4 V
